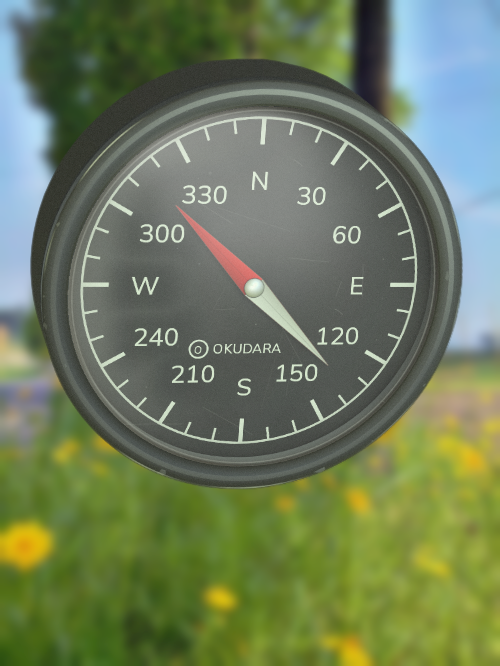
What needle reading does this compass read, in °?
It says 315 °
